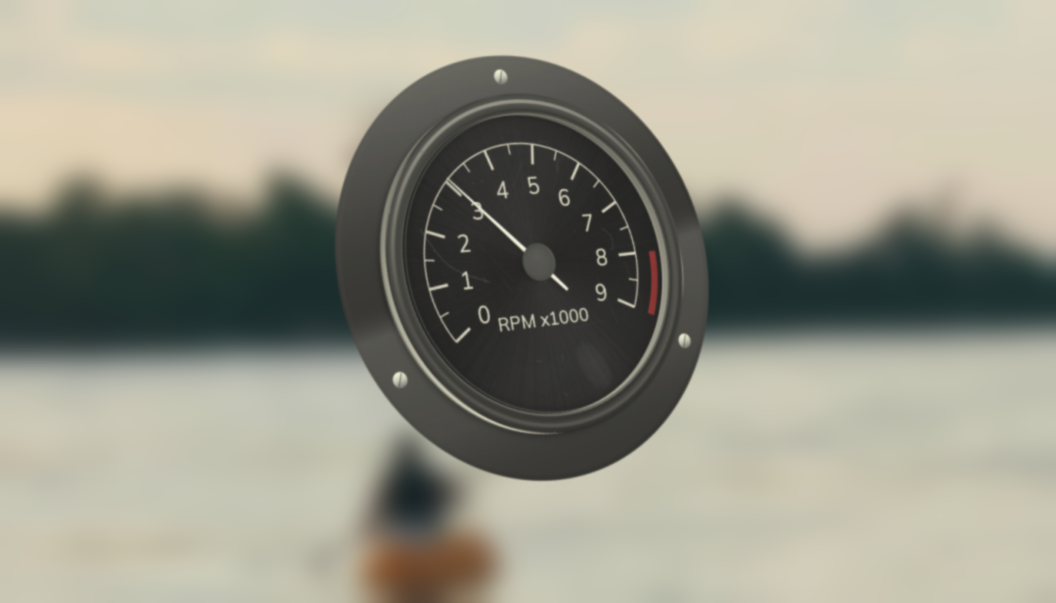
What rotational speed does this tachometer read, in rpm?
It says 3000 rpm
